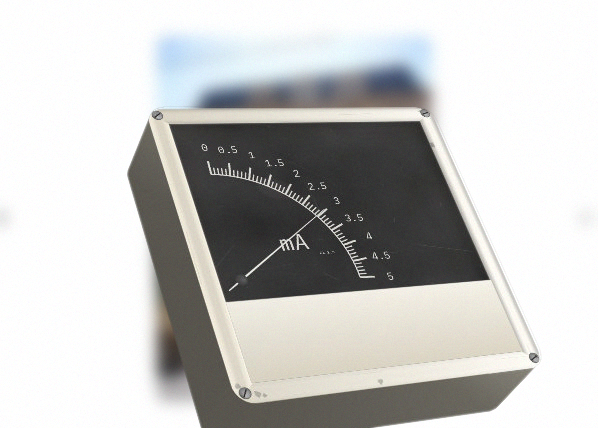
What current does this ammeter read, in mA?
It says 3 mA
